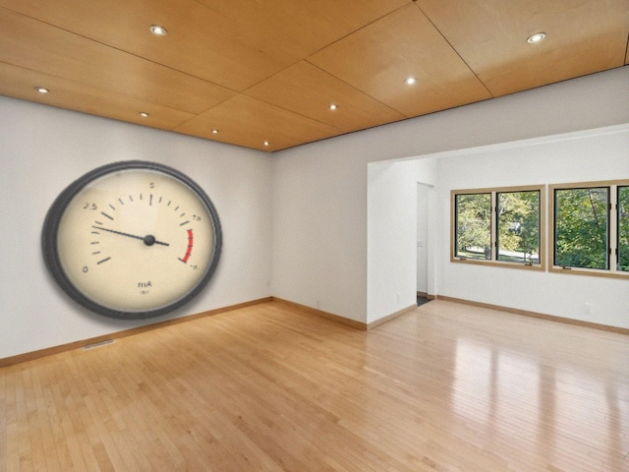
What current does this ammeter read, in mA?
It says 1.75 mA
